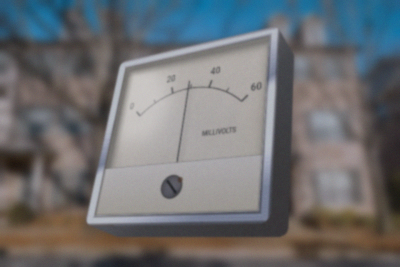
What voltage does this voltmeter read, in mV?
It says 30 mV
